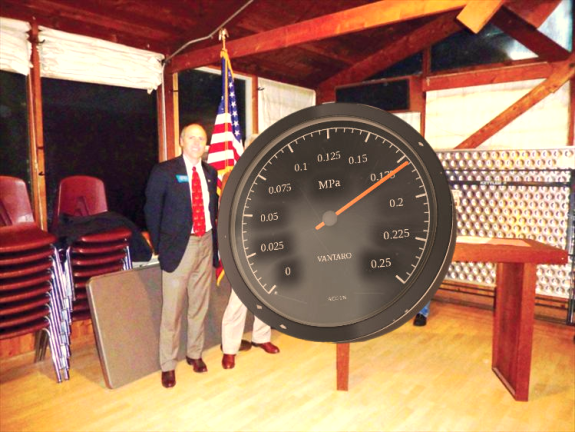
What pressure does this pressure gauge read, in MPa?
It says 0.18 MPa
